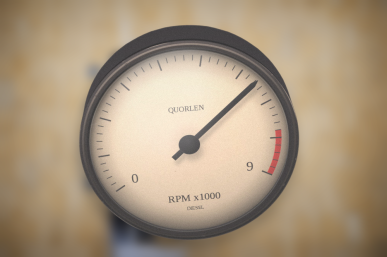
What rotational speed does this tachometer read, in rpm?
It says 6400 rpm
